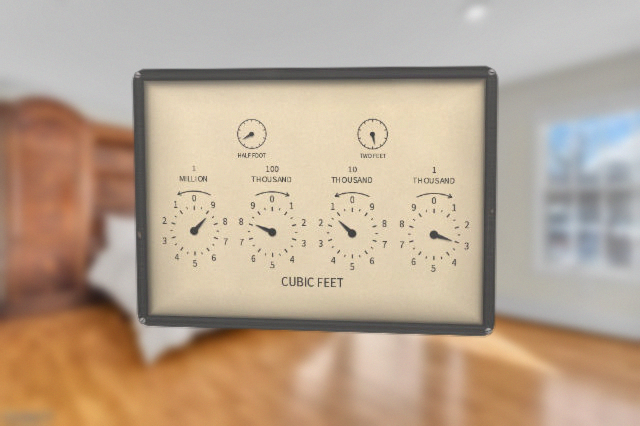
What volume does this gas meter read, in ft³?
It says 881300 ft³
